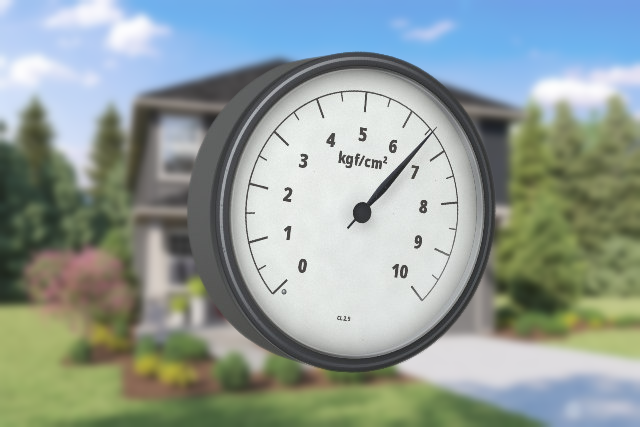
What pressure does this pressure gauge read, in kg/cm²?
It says 6.5 kg/cm²
